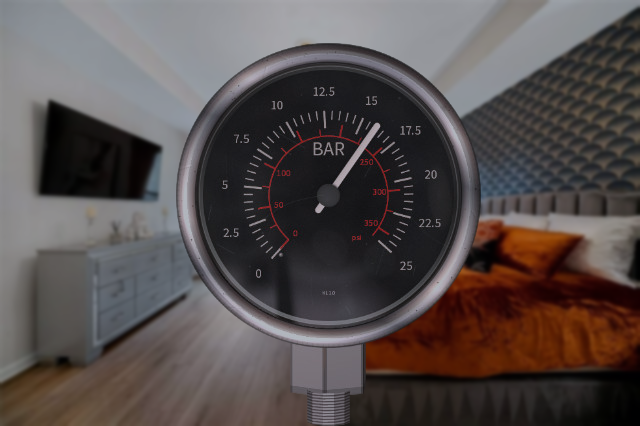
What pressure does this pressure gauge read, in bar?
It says 16 bar
